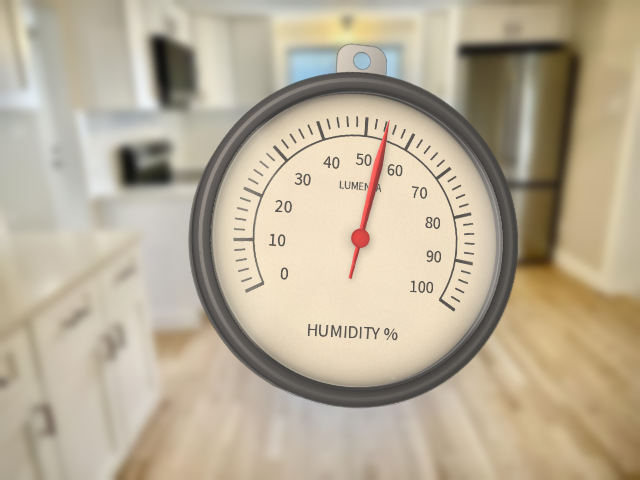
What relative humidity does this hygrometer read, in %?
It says 54 %
